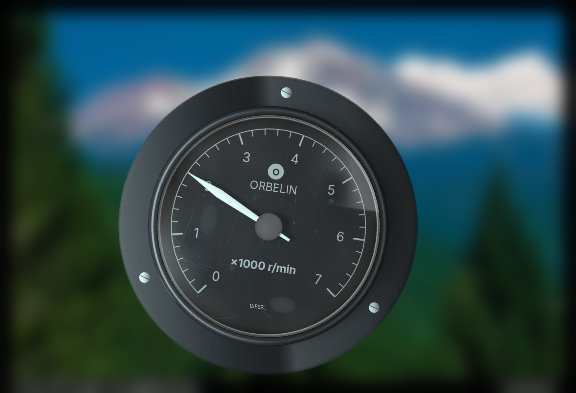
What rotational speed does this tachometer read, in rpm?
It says 2000 rpm
